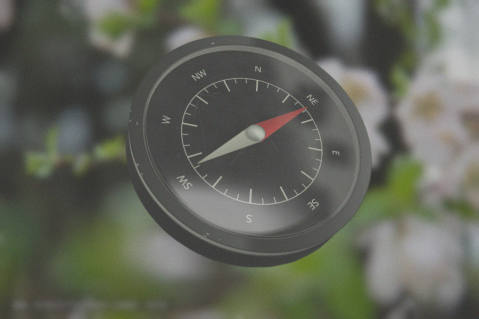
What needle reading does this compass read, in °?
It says 50 °
